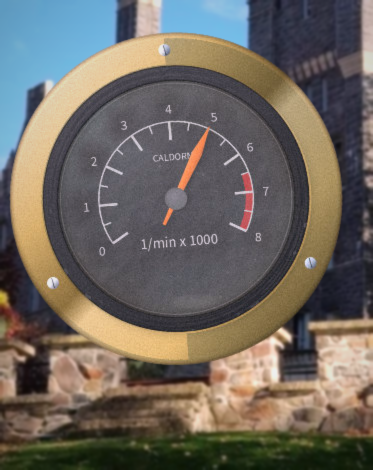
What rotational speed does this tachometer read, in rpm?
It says 5000 rpm
